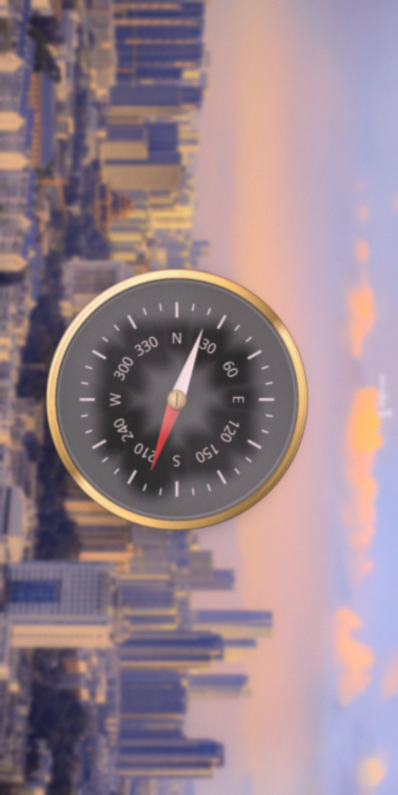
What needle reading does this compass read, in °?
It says 200 °
